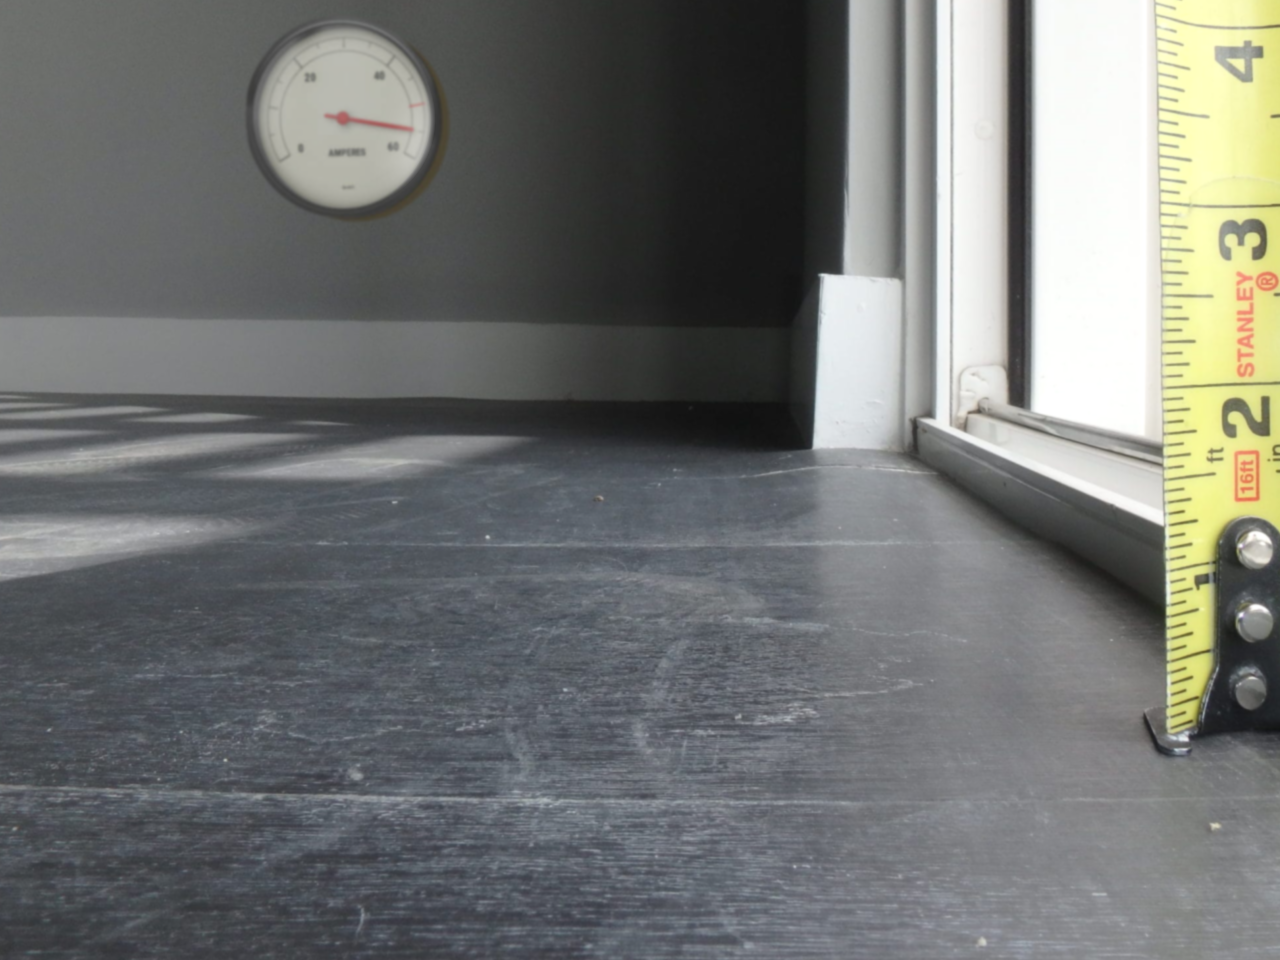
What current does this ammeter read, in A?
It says 55 A
